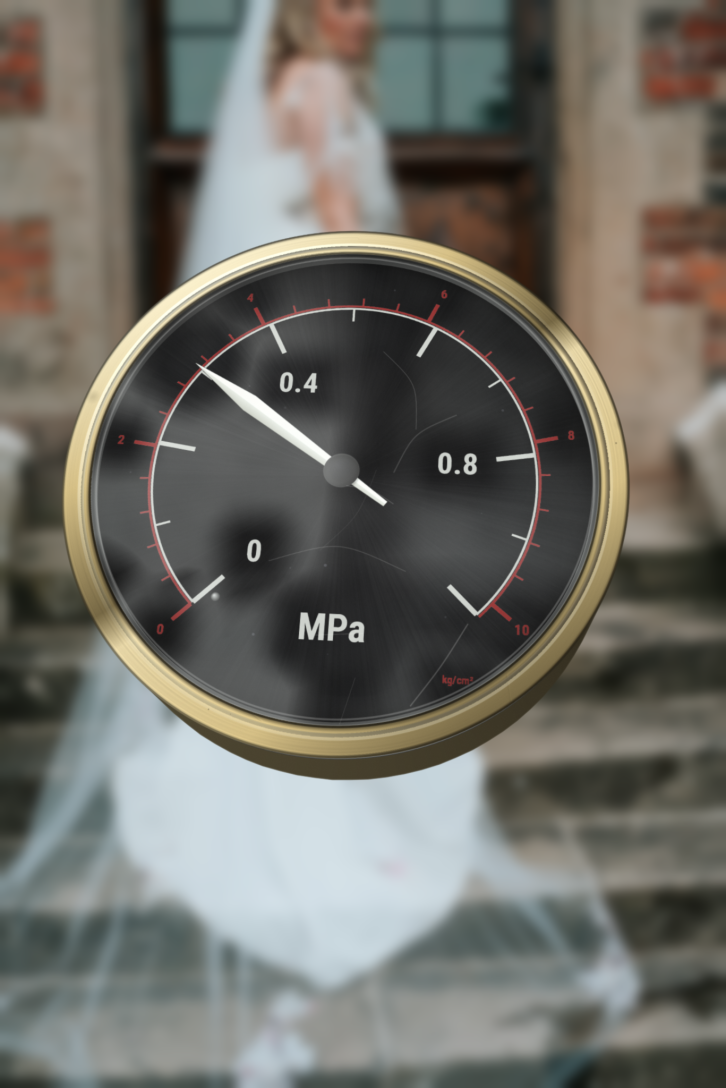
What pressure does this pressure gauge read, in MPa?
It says 0.3 MPa
